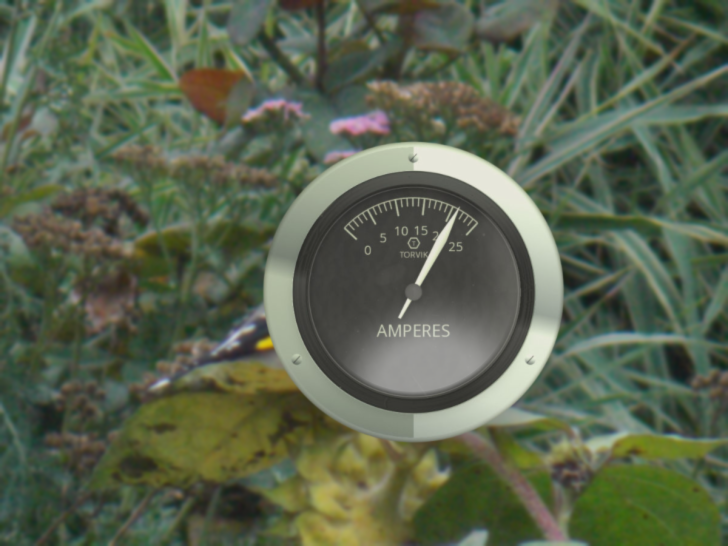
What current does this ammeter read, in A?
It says 21 A
